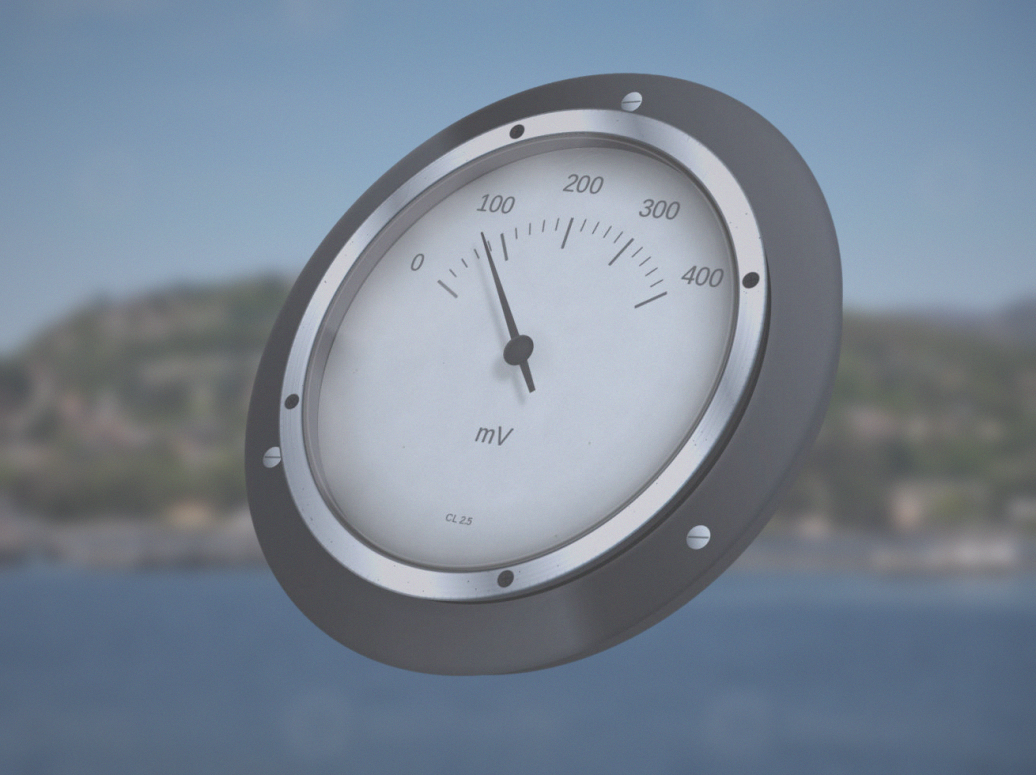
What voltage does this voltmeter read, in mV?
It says 80 mV
